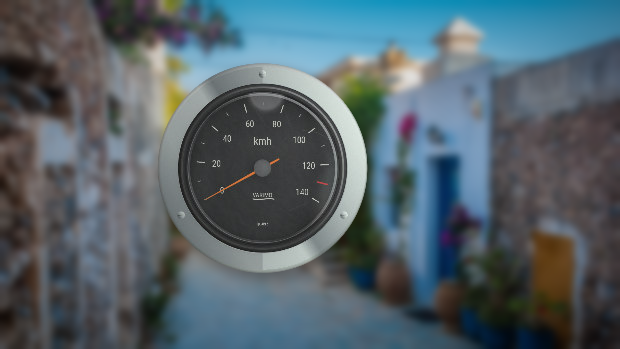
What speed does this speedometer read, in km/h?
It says 0 km/h
